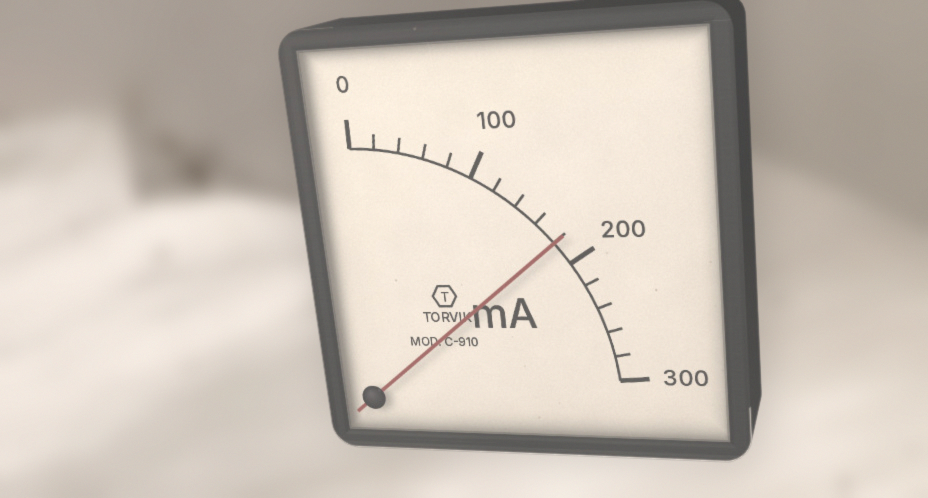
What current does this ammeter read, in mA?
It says 180 mA
